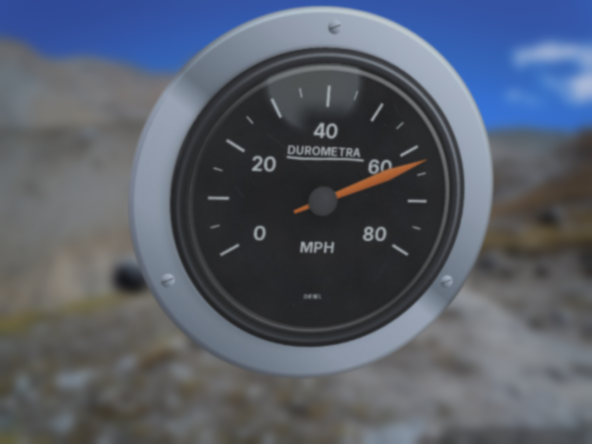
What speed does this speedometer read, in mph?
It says 62.5 mph
